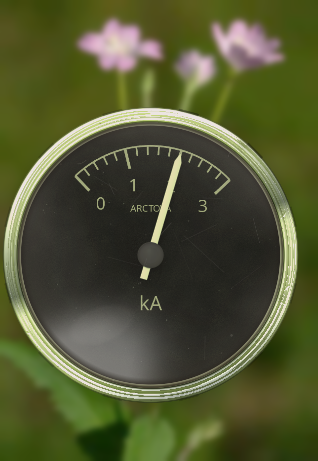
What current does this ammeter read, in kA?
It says 2 kA
